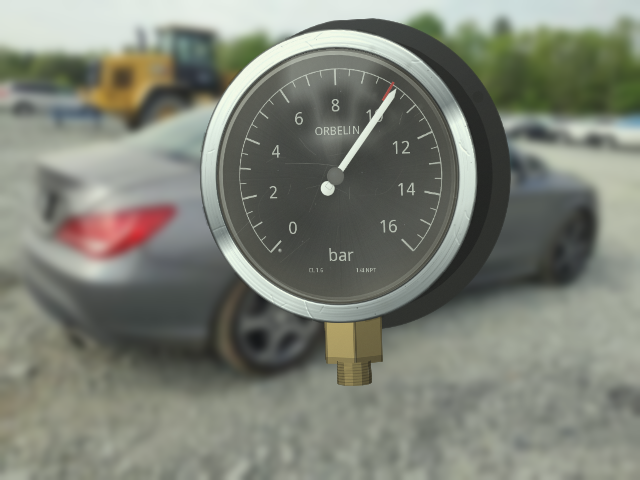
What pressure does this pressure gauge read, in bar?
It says 10.25 bar
